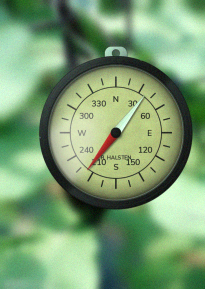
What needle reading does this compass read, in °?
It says 217.5 °
